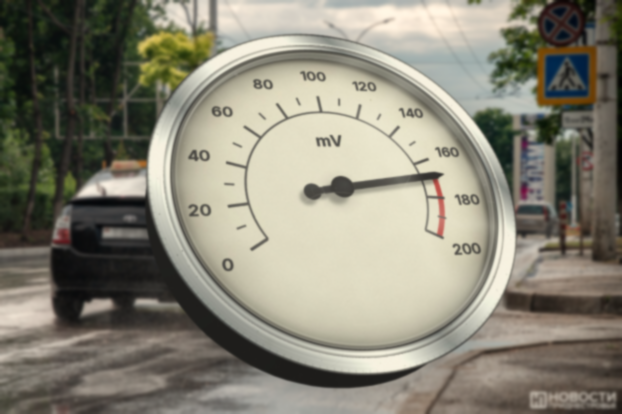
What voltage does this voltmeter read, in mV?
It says 170 mV
